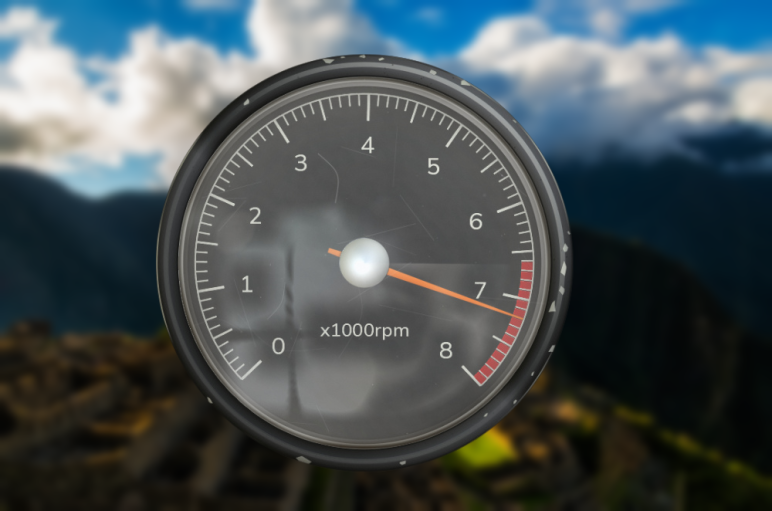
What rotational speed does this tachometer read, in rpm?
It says 7200 rpm
